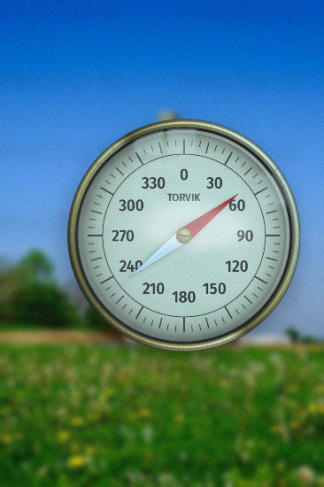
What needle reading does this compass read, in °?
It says 52.5 °
